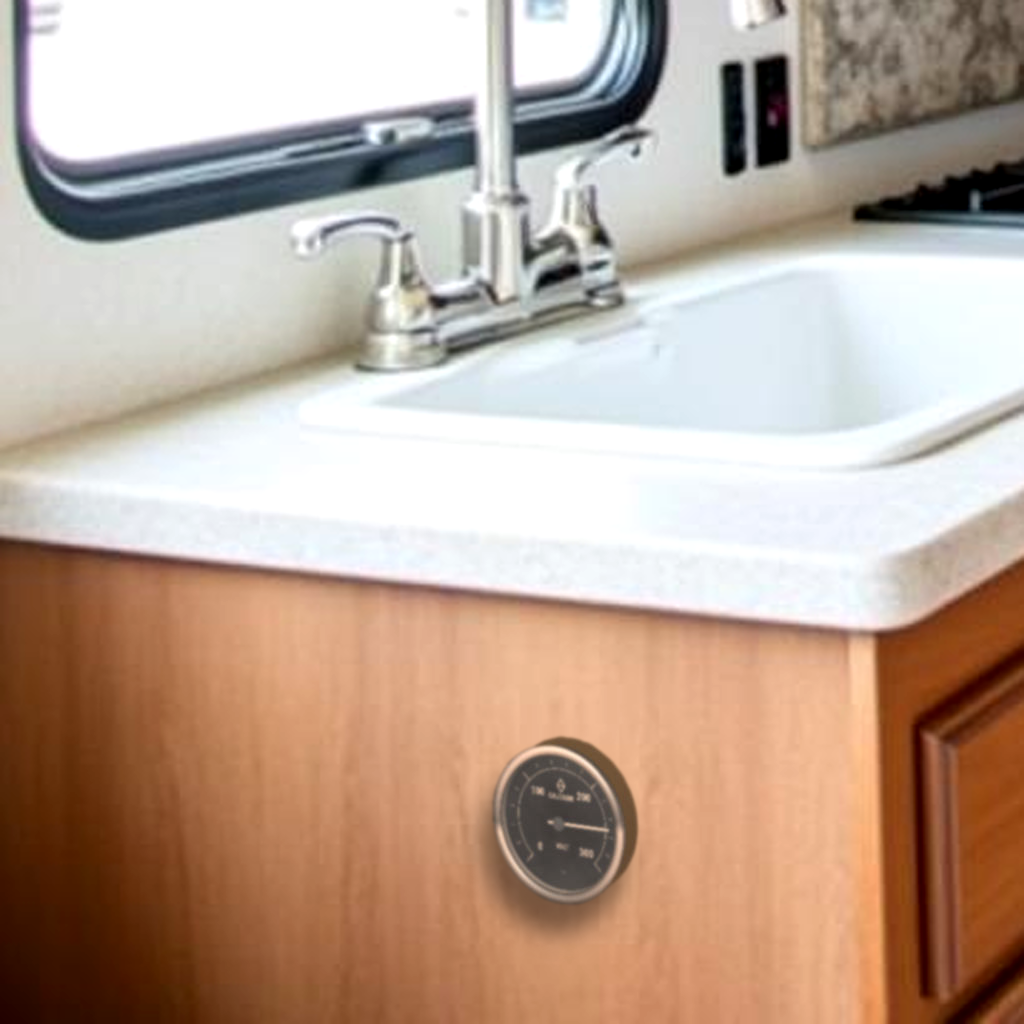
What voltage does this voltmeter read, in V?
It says 250 V
